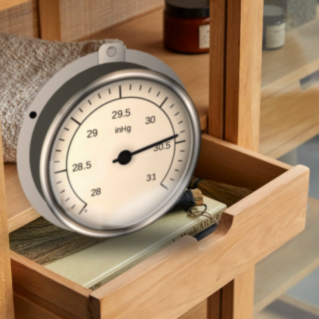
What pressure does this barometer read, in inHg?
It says 30.4 inHg
